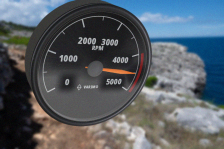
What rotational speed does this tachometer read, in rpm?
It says 4500 rpm
